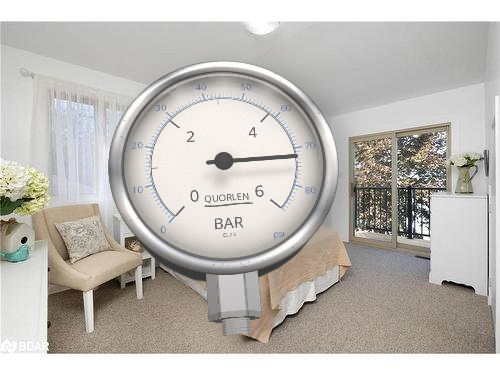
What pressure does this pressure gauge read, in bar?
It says 5 bar
